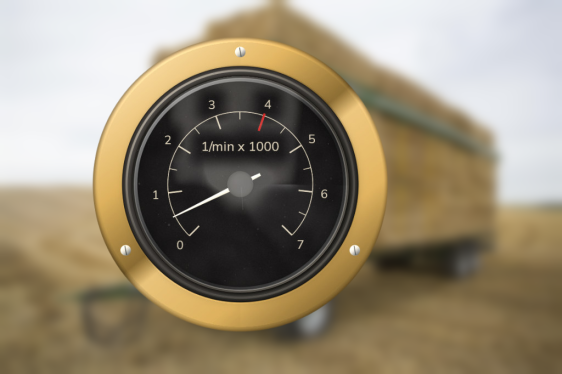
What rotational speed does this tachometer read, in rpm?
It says 500 rpm
